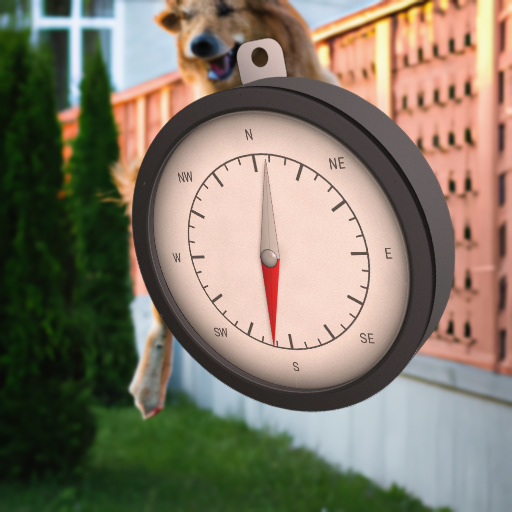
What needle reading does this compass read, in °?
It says 190 °
